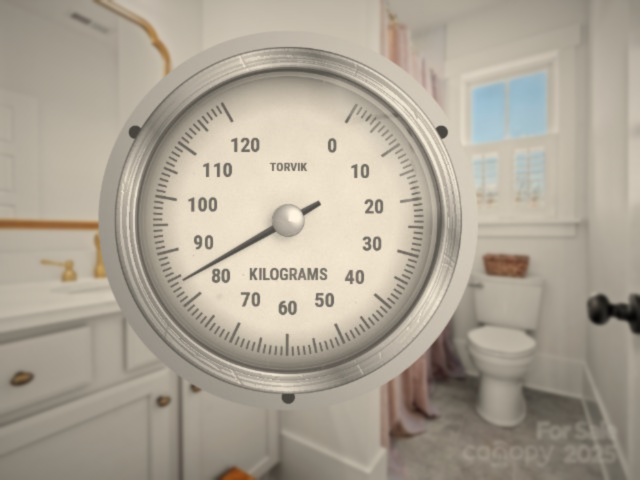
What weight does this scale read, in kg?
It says 84 kg
